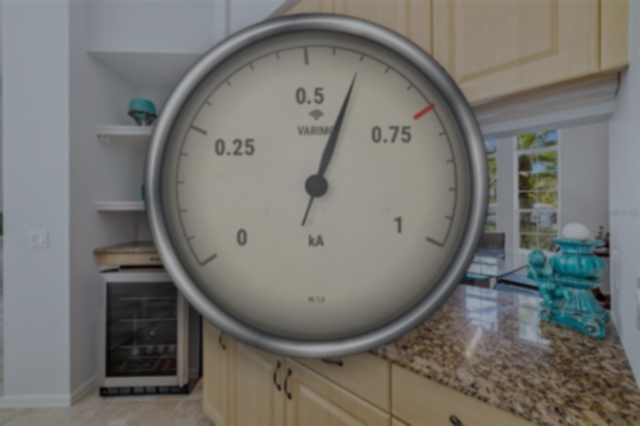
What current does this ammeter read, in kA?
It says 0.6 kA
